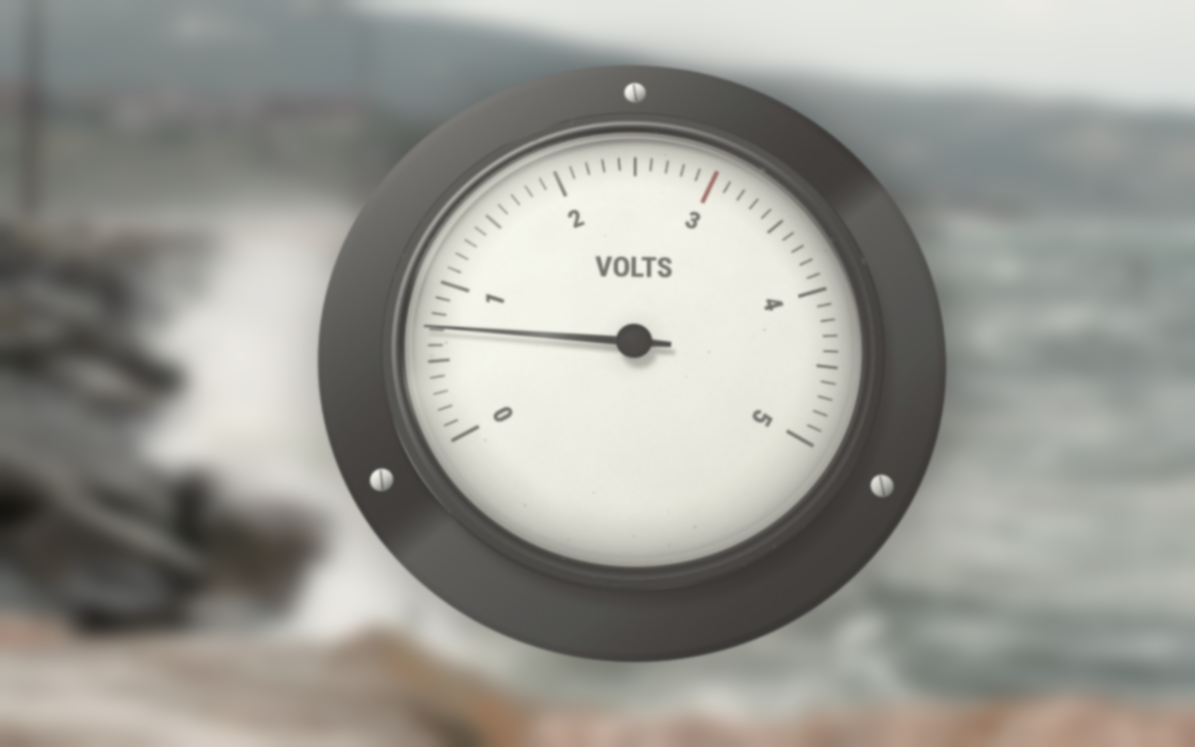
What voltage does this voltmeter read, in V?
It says 0.7 V
